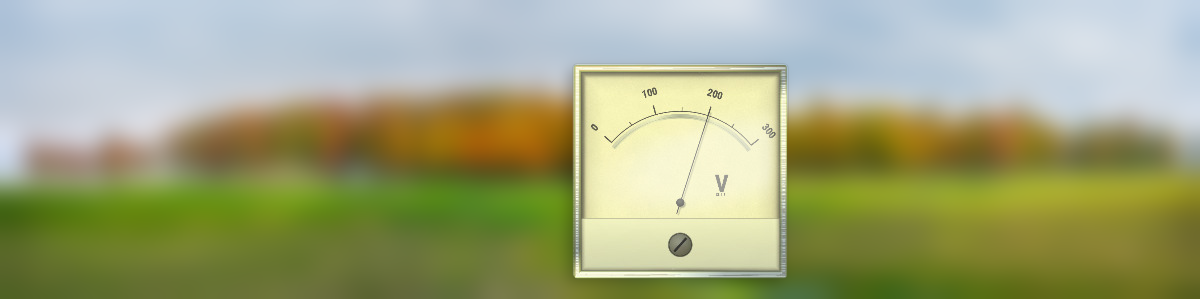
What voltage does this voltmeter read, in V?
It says 200 V
